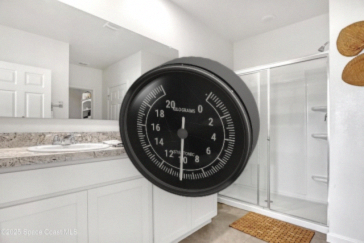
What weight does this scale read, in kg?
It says 10 kg
